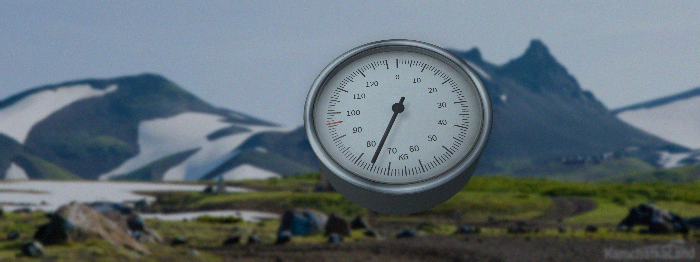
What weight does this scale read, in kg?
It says 75 kg
